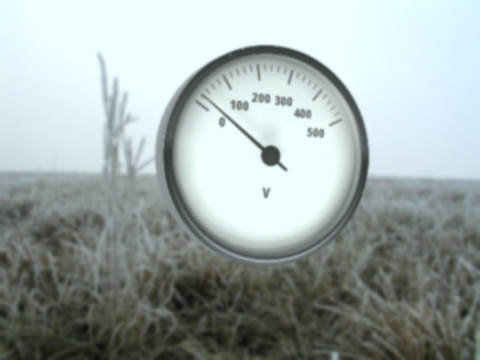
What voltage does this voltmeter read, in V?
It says 20 V
